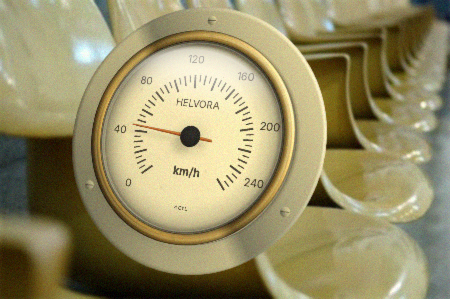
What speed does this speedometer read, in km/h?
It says 45 km/h
